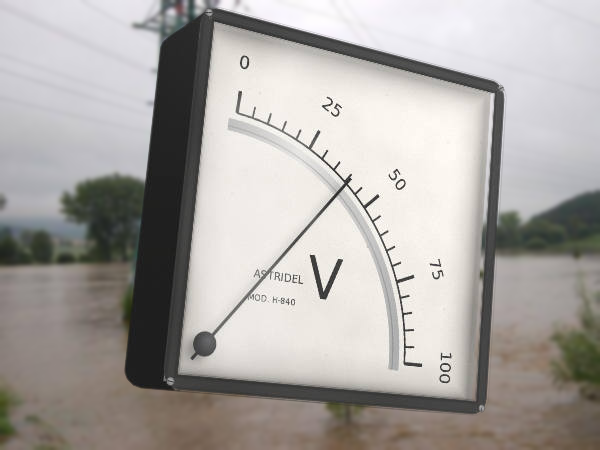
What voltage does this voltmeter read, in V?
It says 40 V
